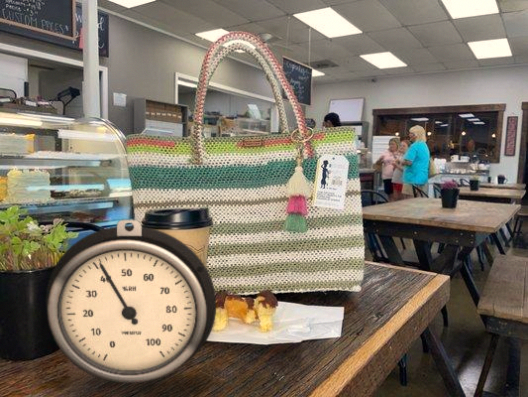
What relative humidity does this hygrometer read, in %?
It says 42 %
